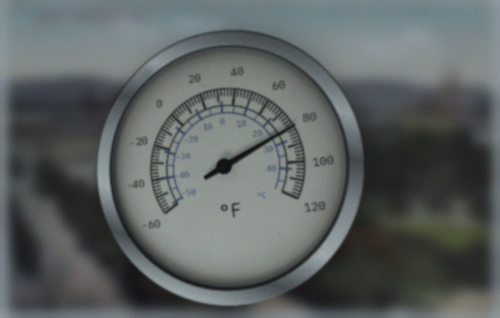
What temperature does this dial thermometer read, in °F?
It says 80 °F
